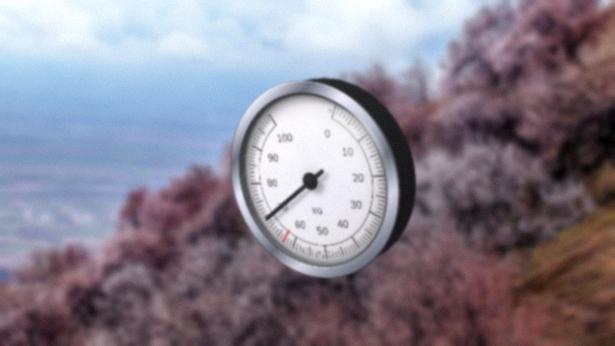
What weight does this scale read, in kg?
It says 70 kg
